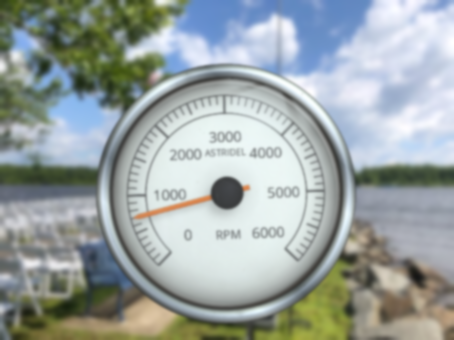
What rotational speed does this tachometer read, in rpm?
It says 700 rpm
